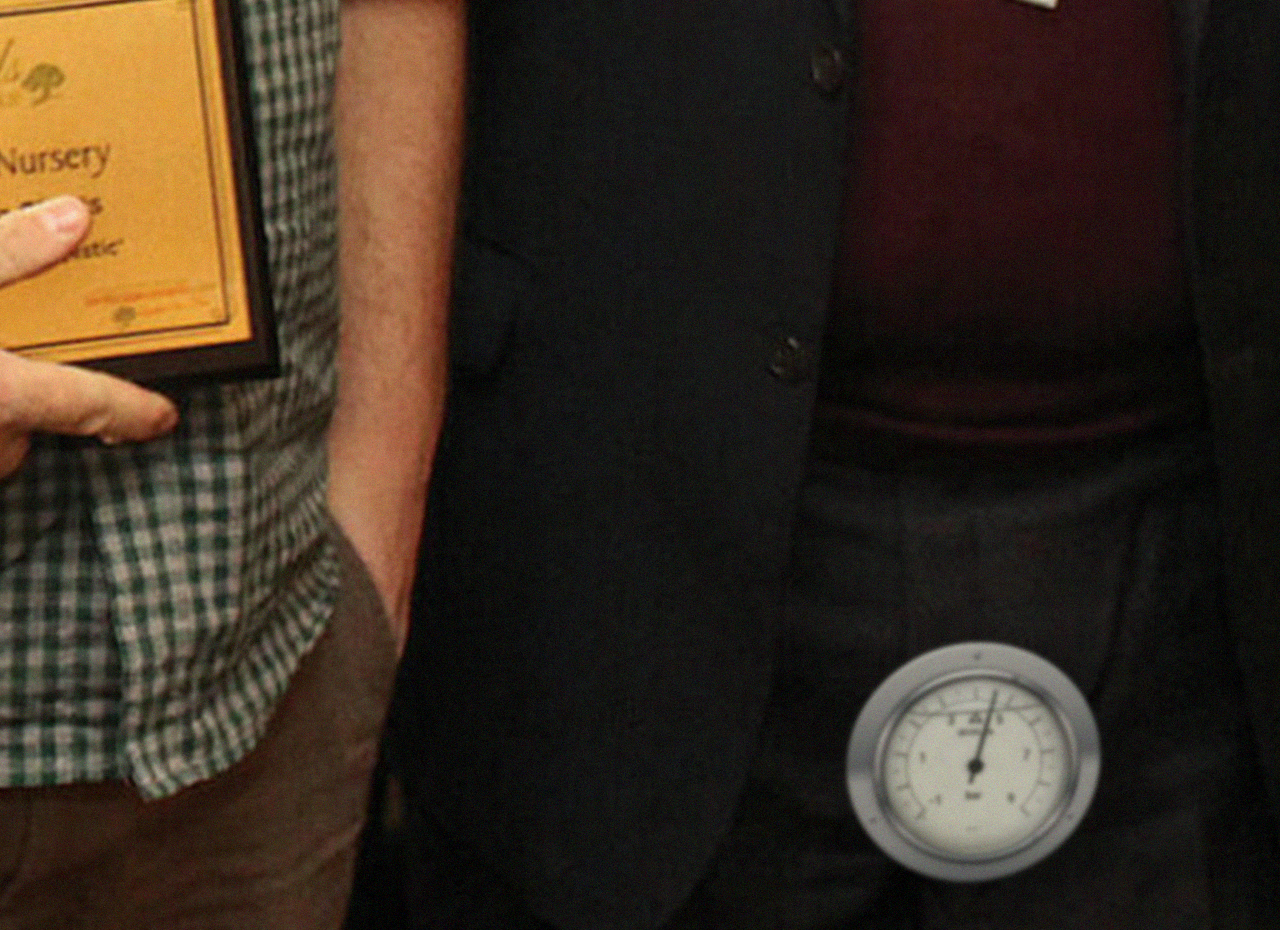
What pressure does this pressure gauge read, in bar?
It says 4.5 bar
